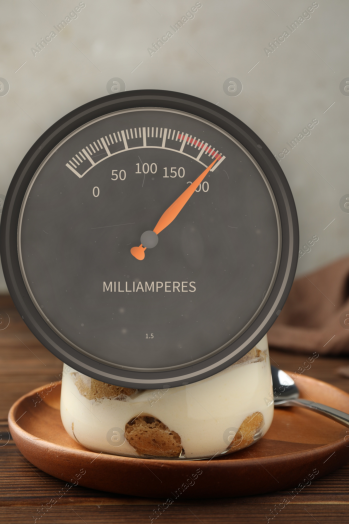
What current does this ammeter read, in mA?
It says 195 mA
